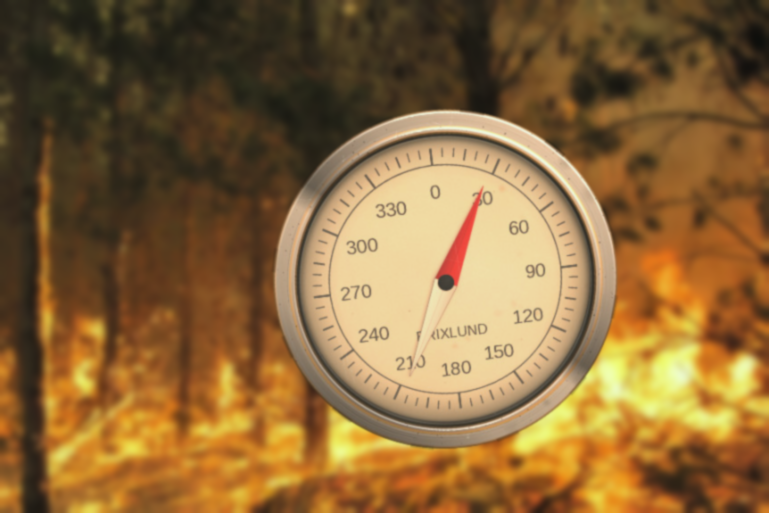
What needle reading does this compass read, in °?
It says 27.5 °
